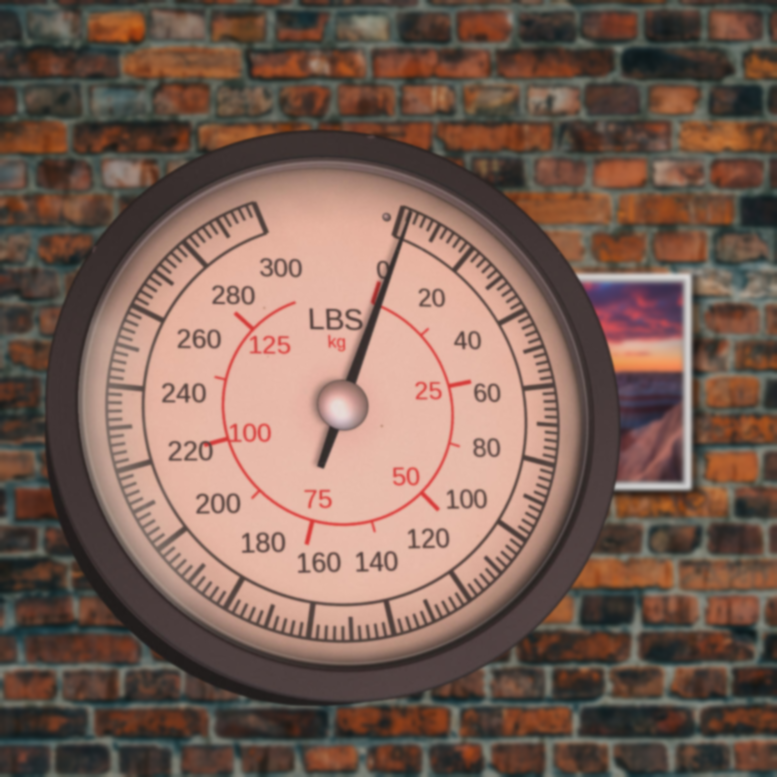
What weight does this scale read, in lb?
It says 2 lb
